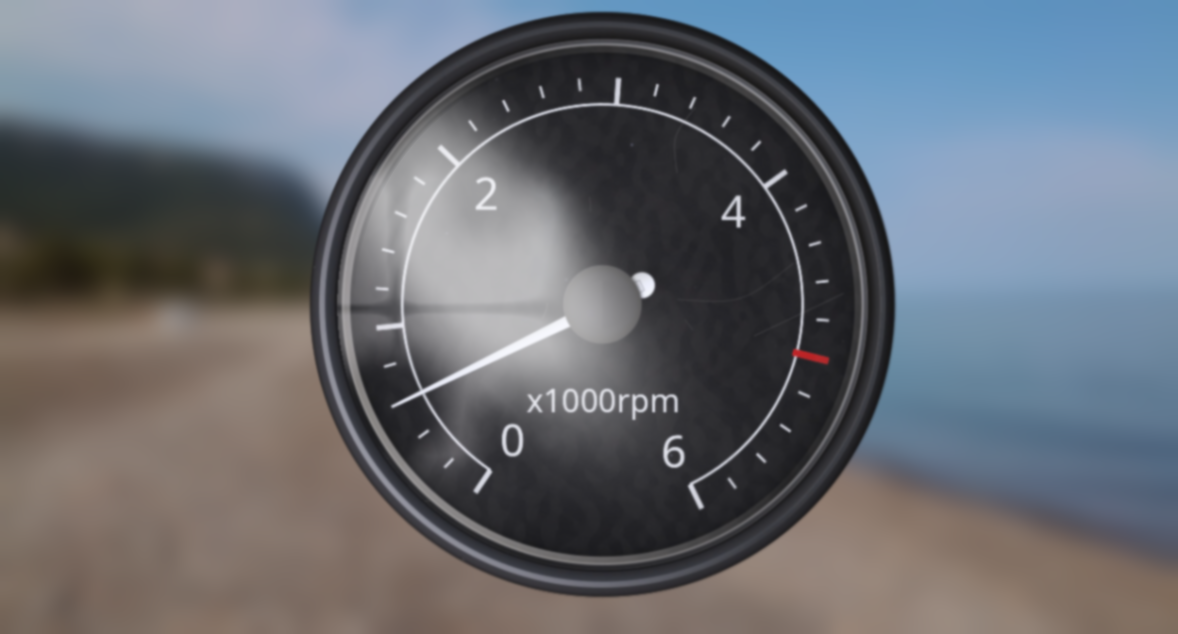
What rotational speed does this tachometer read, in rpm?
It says 600 rpm
